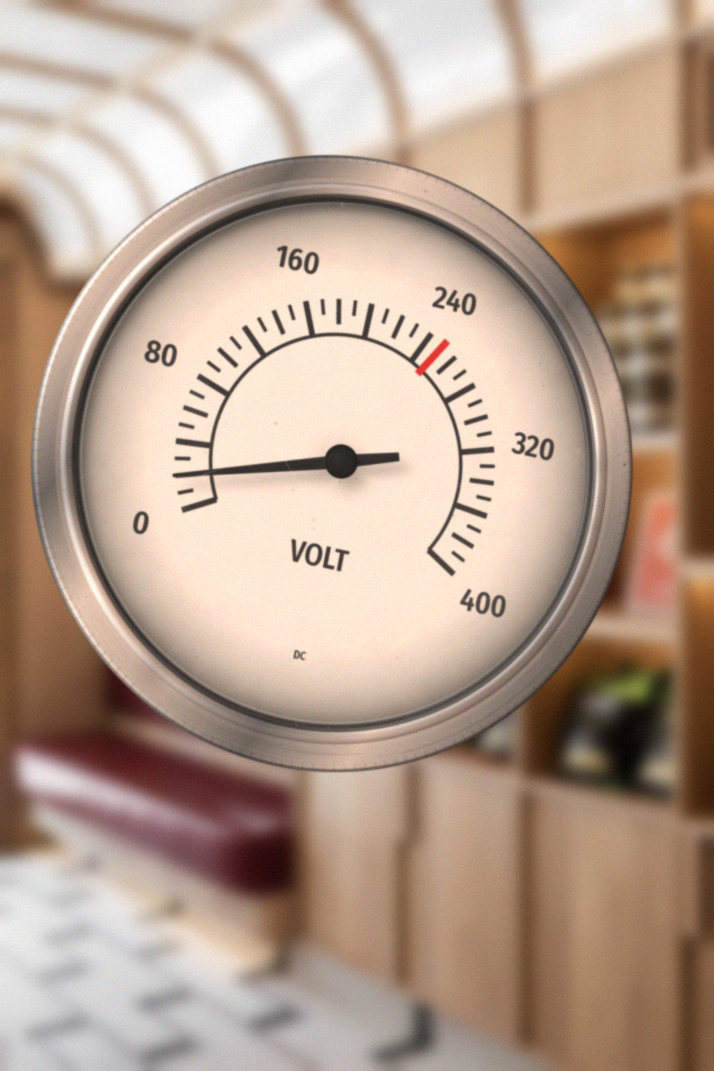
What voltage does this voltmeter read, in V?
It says 20 V
